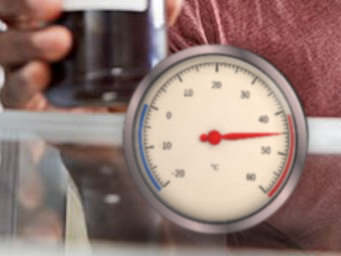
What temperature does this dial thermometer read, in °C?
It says 45 °C
